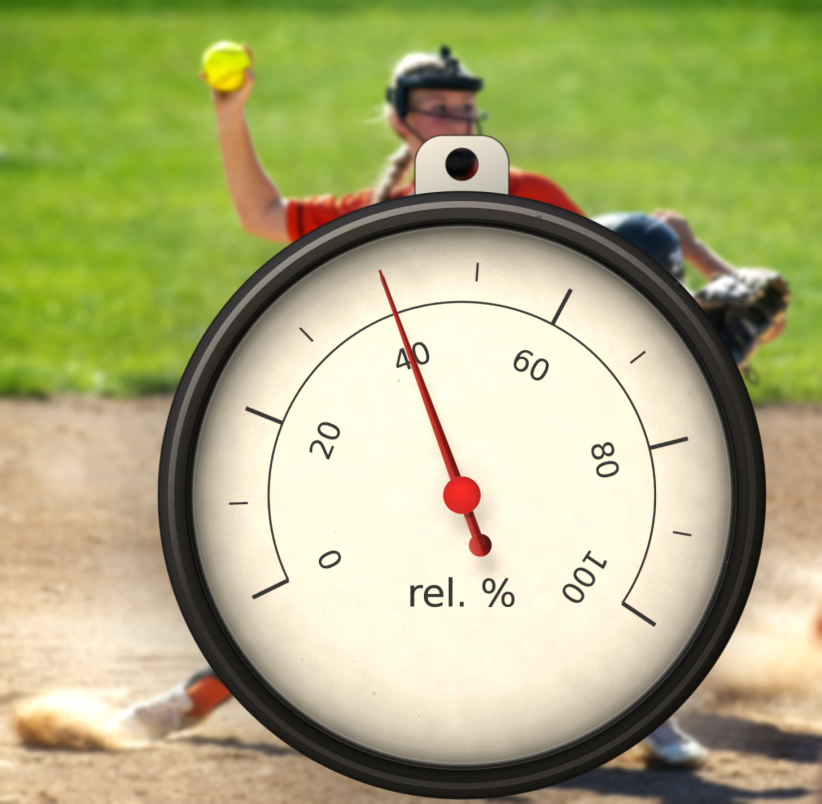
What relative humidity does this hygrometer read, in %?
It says 40 %
